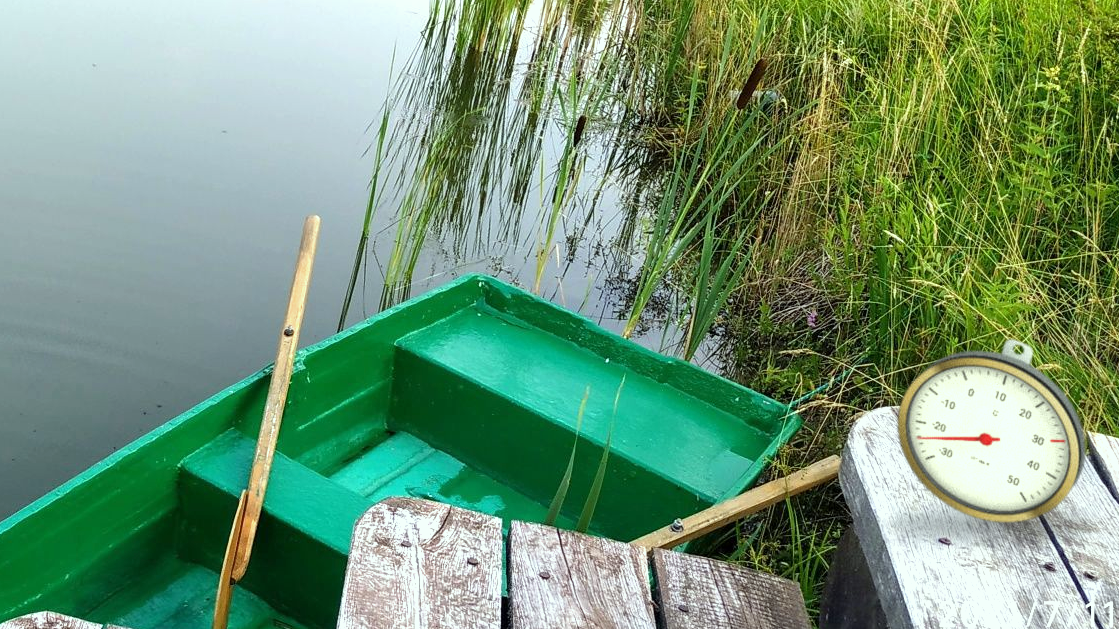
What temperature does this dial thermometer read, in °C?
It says -24 °C
